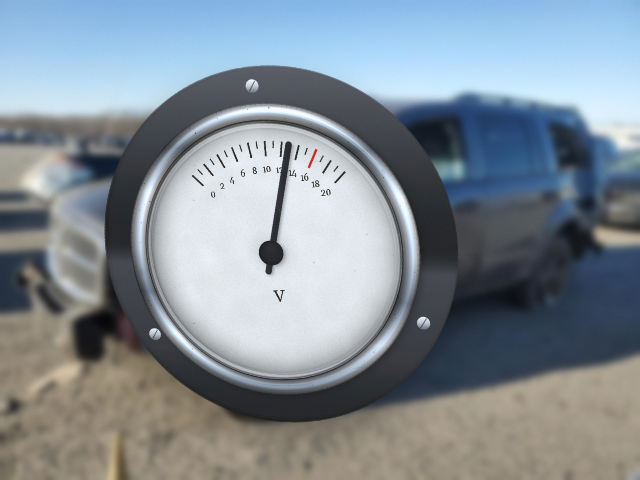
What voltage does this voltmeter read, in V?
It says 13 V
